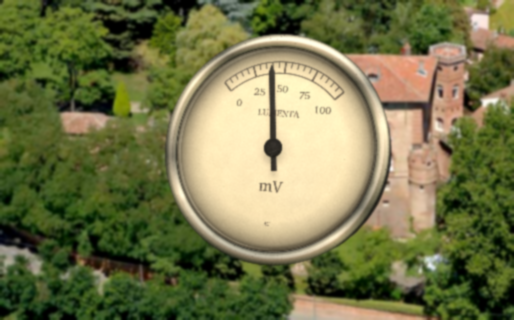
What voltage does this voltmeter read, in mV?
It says 40 mV
